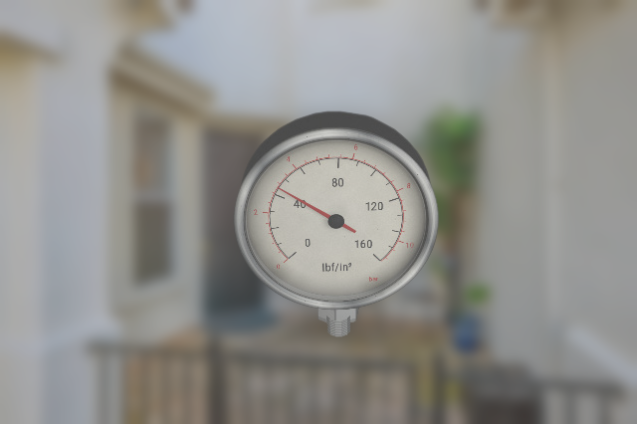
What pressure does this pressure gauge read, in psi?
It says 45 psi
